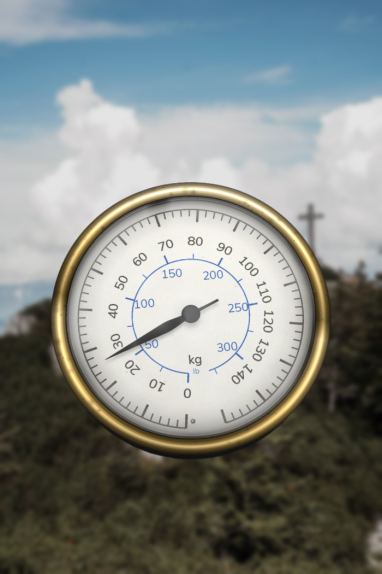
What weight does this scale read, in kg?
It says 26 kg
